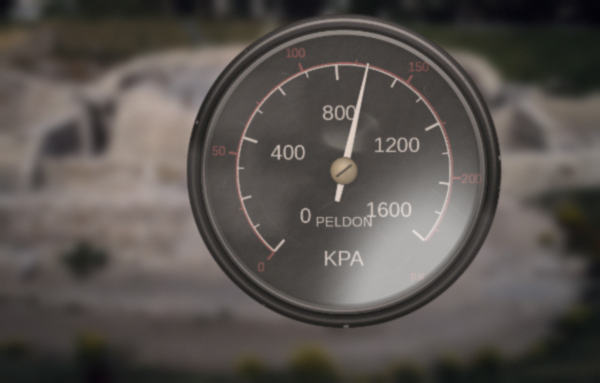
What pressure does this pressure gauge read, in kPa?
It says 900 kPa
